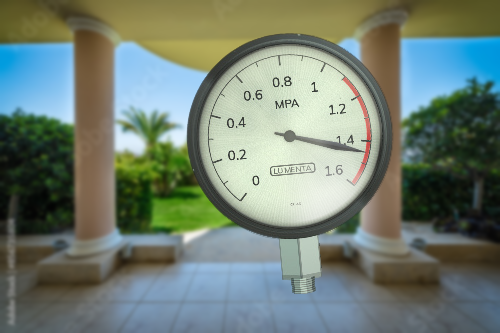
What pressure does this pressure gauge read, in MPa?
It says 1.45 MPa
